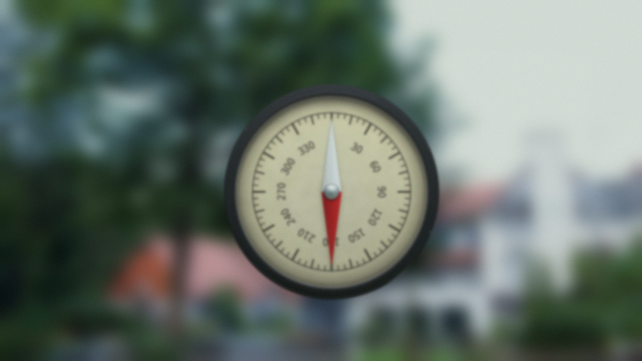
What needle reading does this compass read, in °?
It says 180 °
